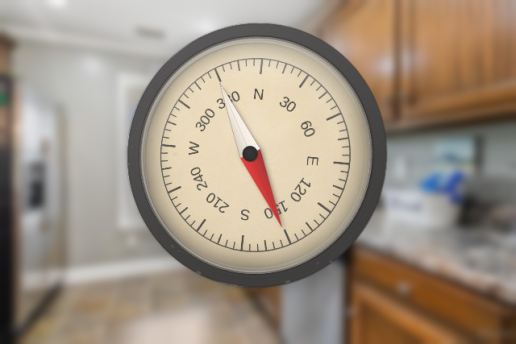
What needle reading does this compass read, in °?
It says 150 °
